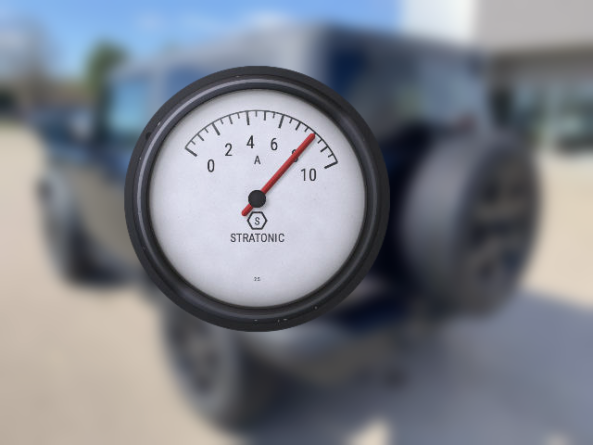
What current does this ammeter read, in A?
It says 8 A
